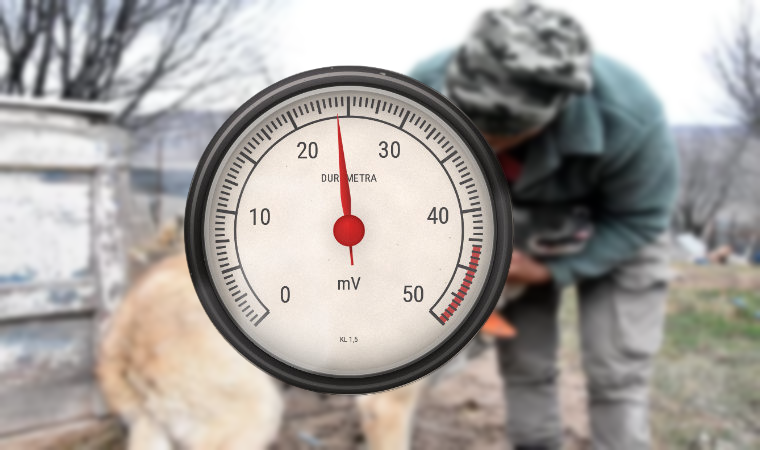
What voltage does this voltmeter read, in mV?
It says 24 mV
